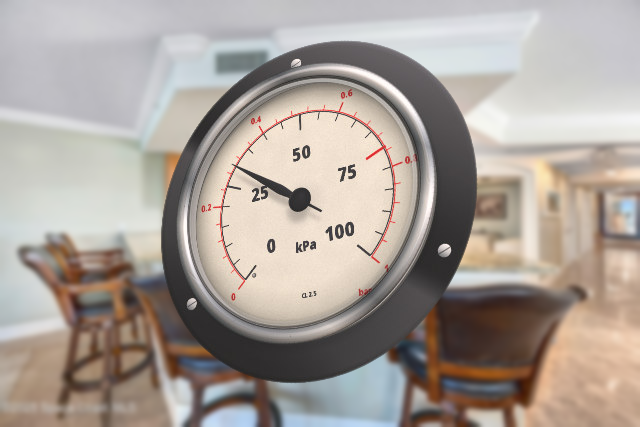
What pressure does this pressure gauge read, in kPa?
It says 30 kPa
